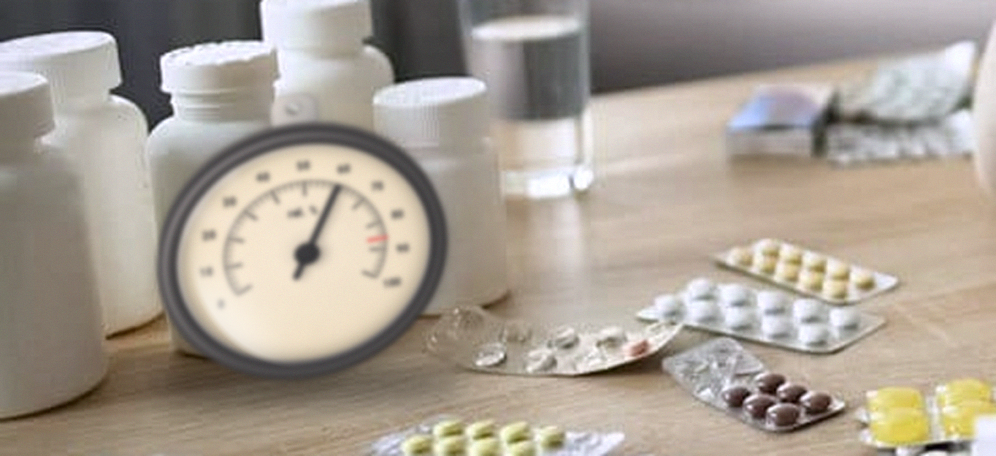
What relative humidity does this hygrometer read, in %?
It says 60 %
